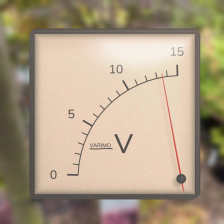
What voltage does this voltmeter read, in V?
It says 13.5 V
